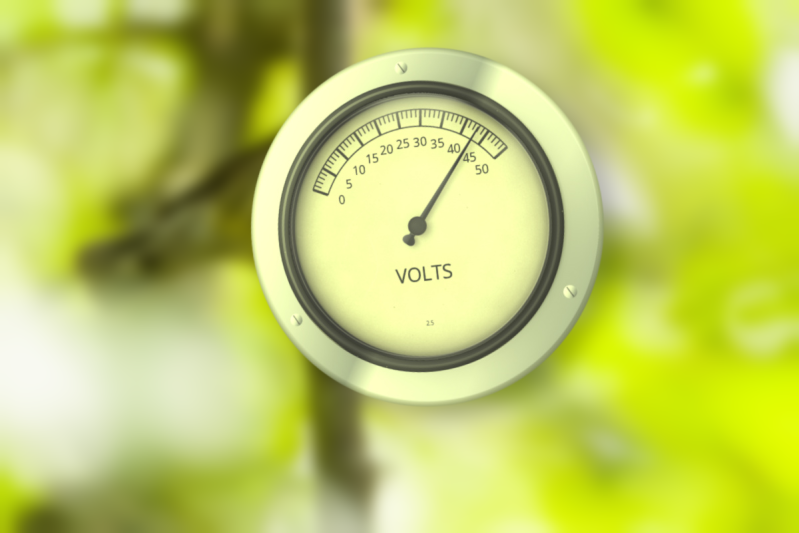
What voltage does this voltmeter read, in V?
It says 43 V
